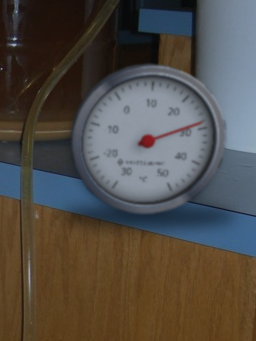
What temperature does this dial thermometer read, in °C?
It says 28 °C
